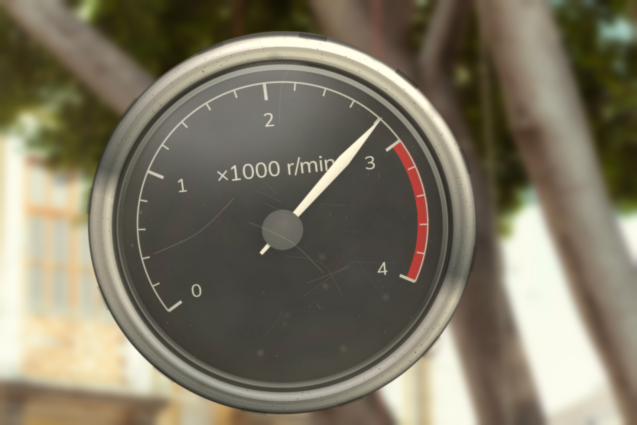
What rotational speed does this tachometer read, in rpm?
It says 2800 rpm
